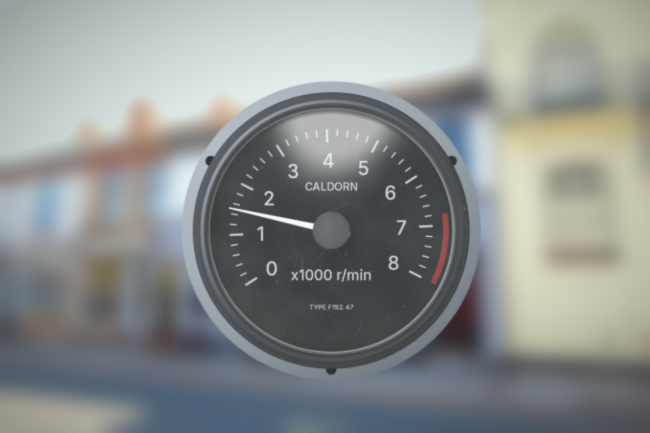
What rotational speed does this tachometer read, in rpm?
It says 1500 rpm
